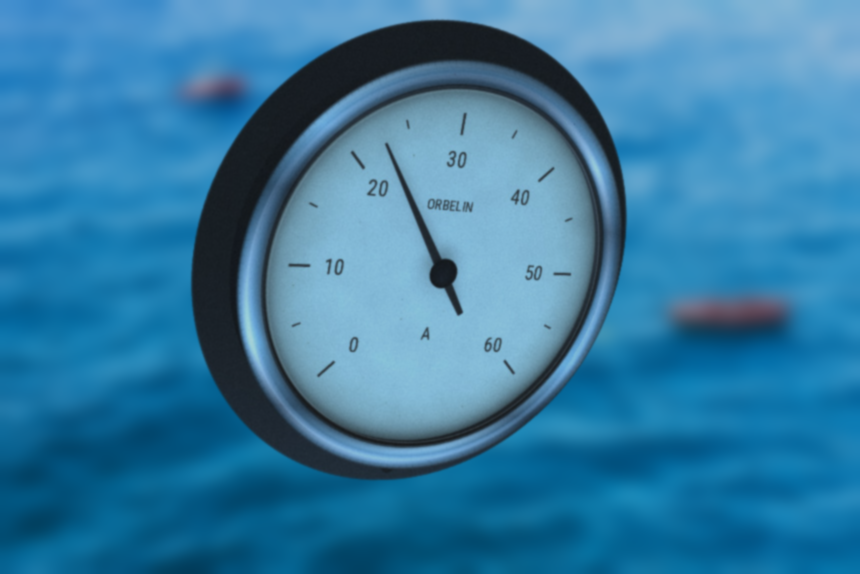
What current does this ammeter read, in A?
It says 22.5 A
